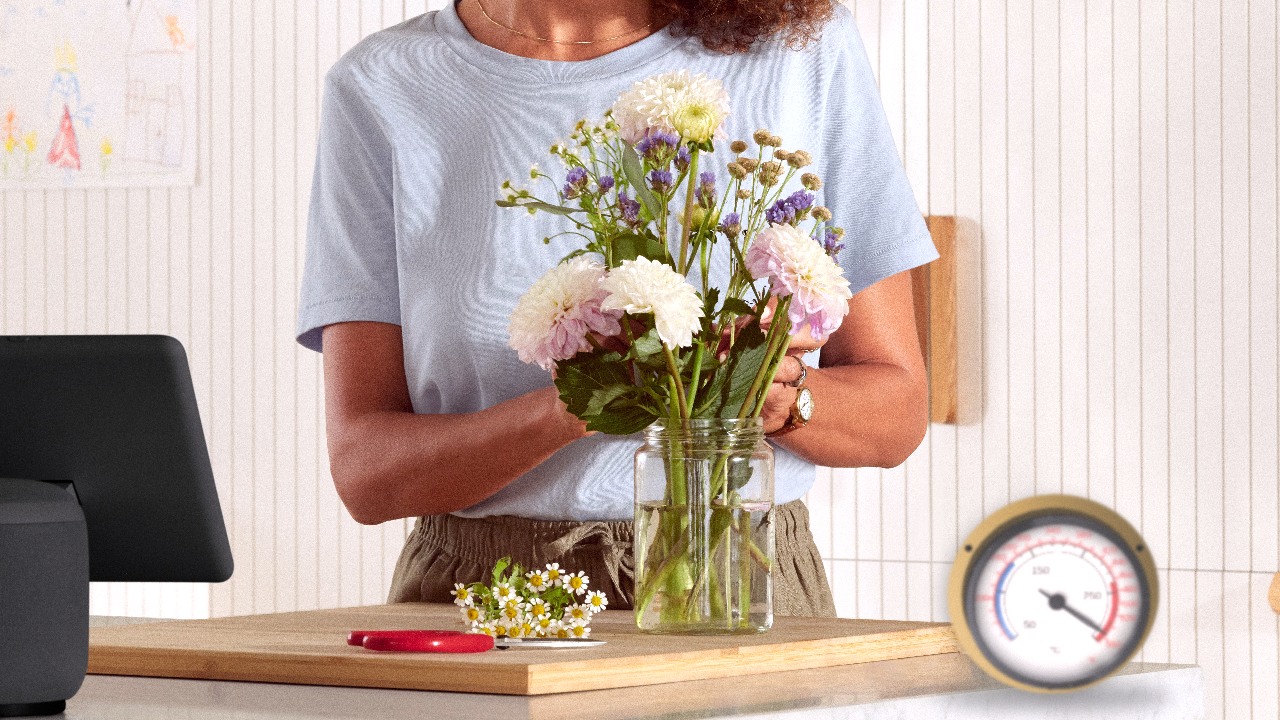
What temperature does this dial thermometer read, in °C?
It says 290 °C
